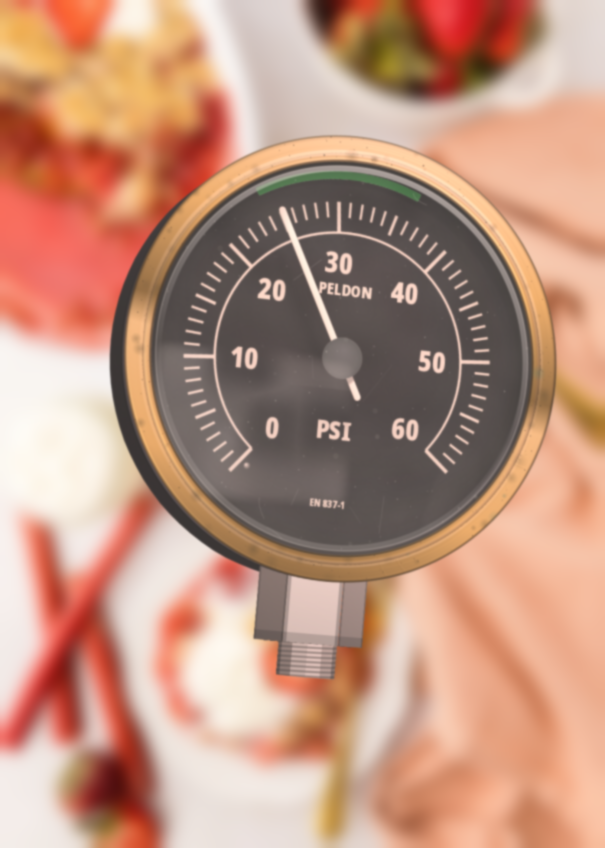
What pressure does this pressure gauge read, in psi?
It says 25 psi
